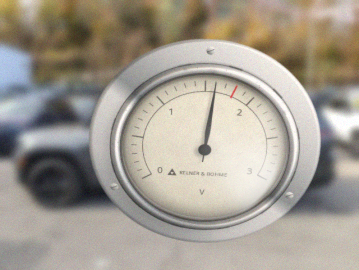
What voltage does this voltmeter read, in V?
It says 1.6 V
